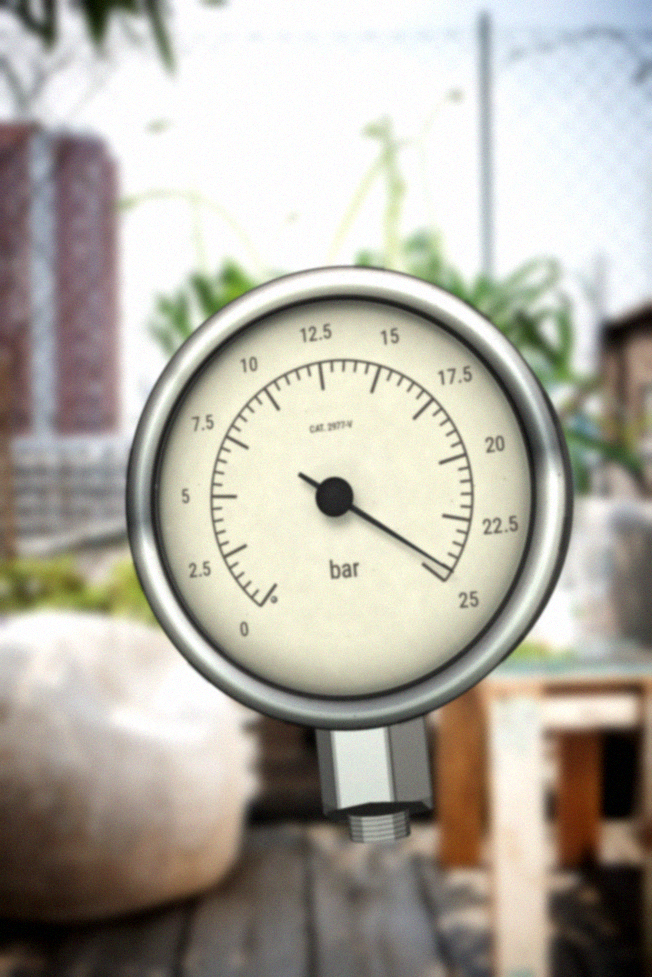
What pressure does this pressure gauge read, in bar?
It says 24.5 bar
